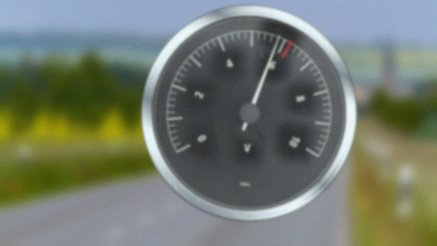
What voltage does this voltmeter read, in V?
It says 5.8 V
